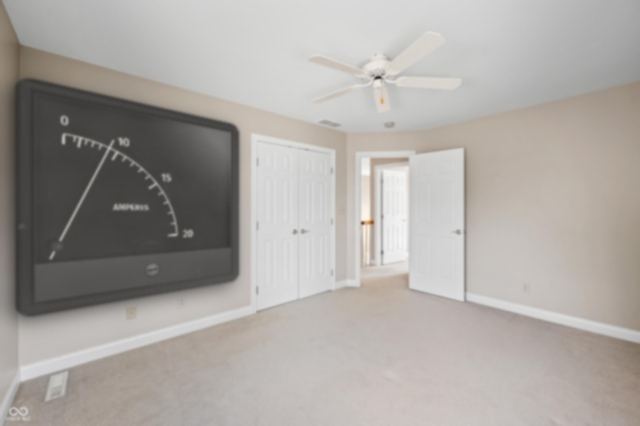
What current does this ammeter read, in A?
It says 9 A
